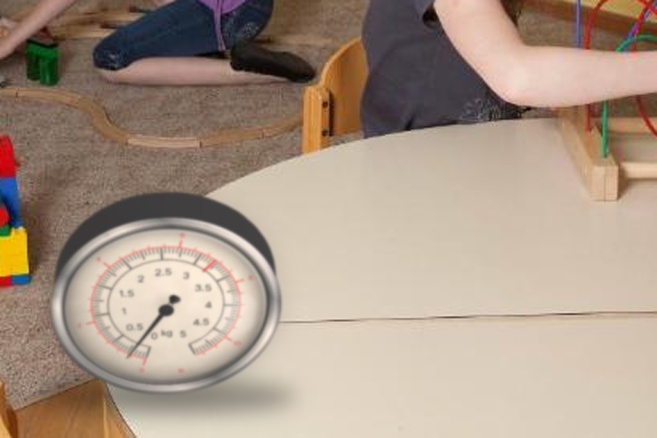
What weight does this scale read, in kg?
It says 0.25 kg
